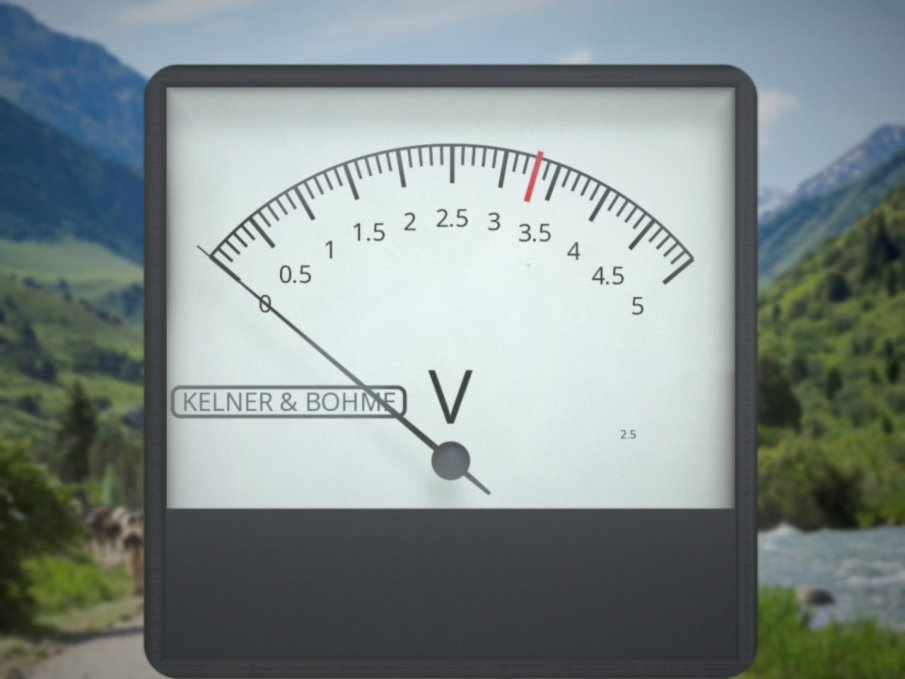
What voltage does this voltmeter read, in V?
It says 0 V
